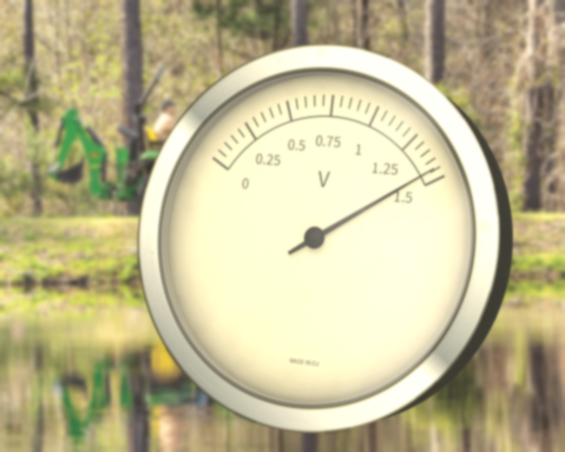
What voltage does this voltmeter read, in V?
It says 1.45 V
